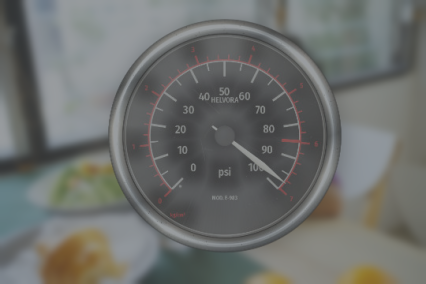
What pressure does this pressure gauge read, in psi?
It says 97.5 psi
